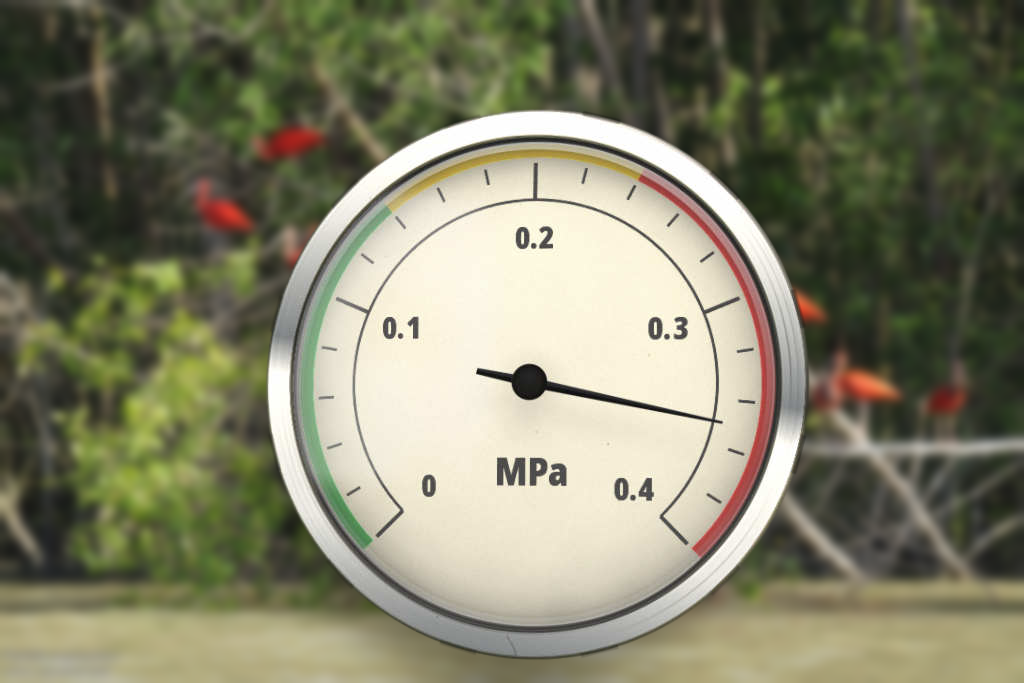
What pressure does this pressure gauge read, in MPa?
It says 0.35 MPa
